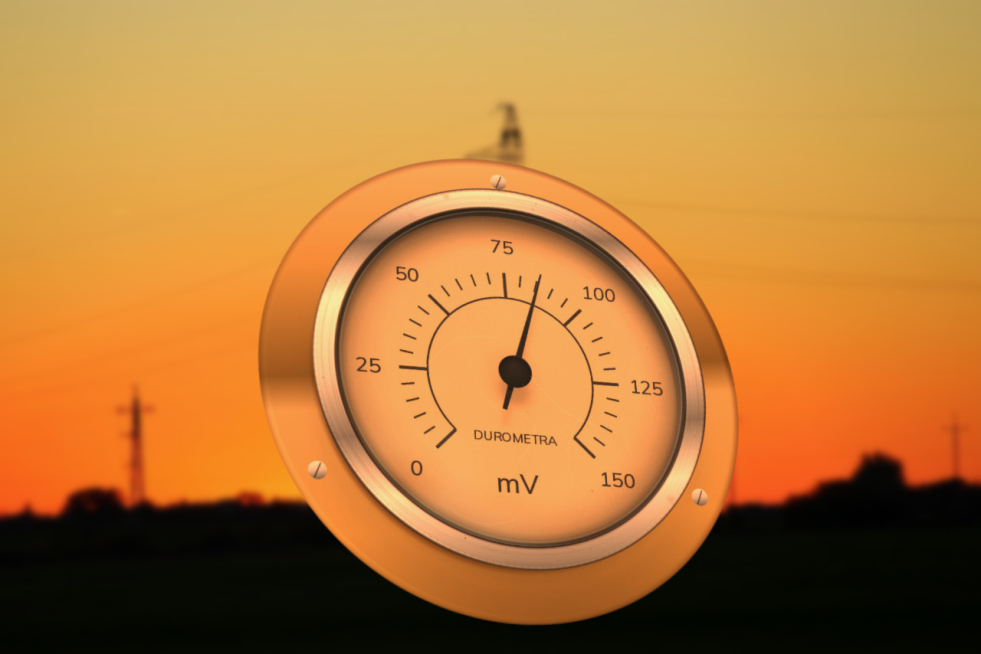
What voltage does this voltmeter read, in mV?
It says 85 mV
